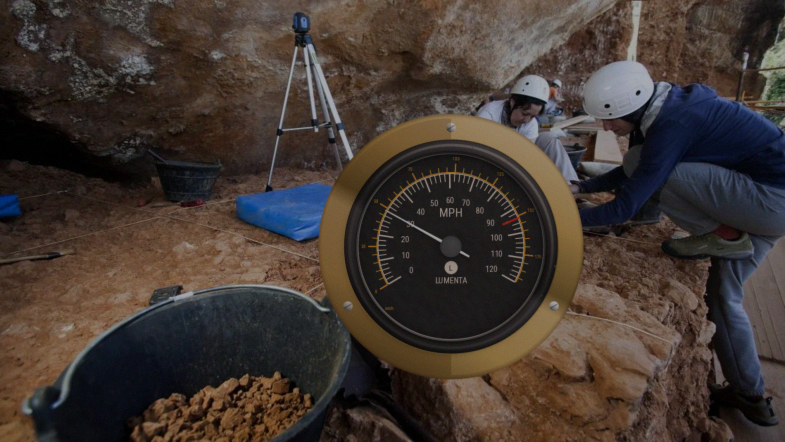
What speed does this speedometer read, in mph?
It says 30 mph
